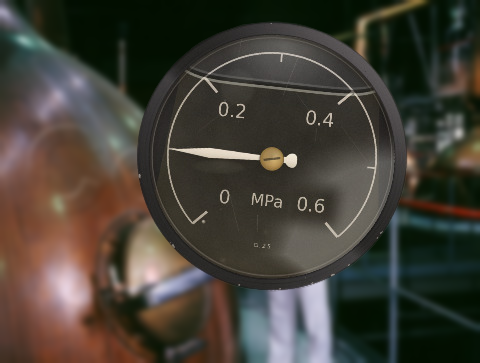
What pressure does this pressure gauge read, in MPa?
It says 0.1 MPa
